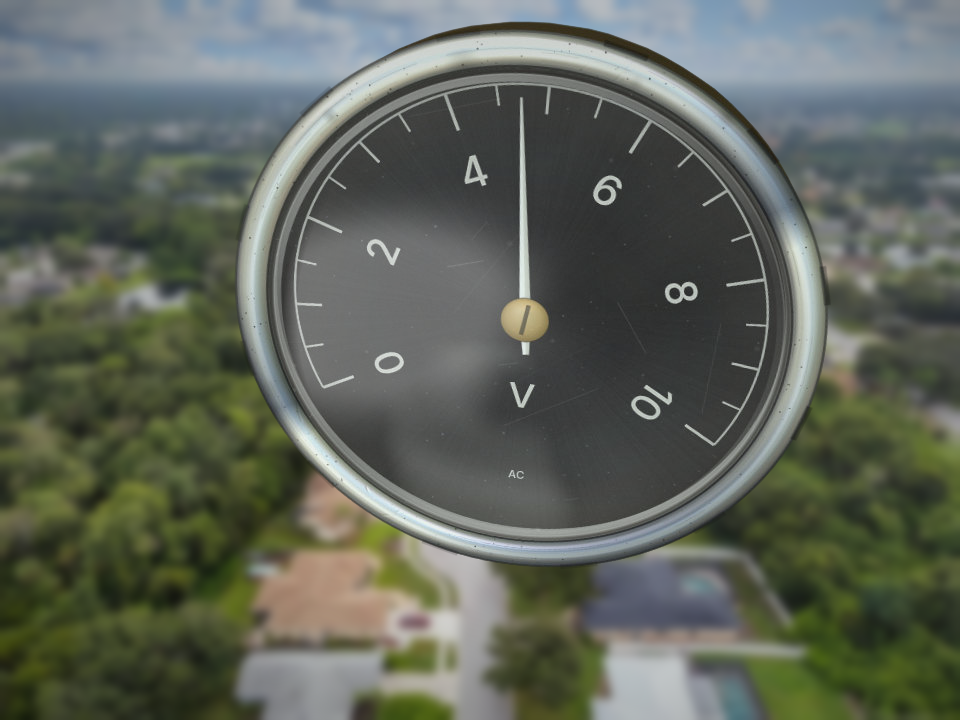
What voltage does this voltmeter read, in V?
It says 4.75 V
